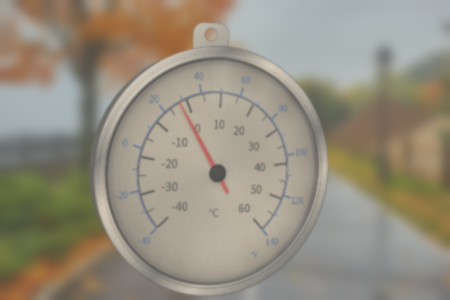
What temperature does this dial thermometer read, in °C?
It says -2.5 °C
